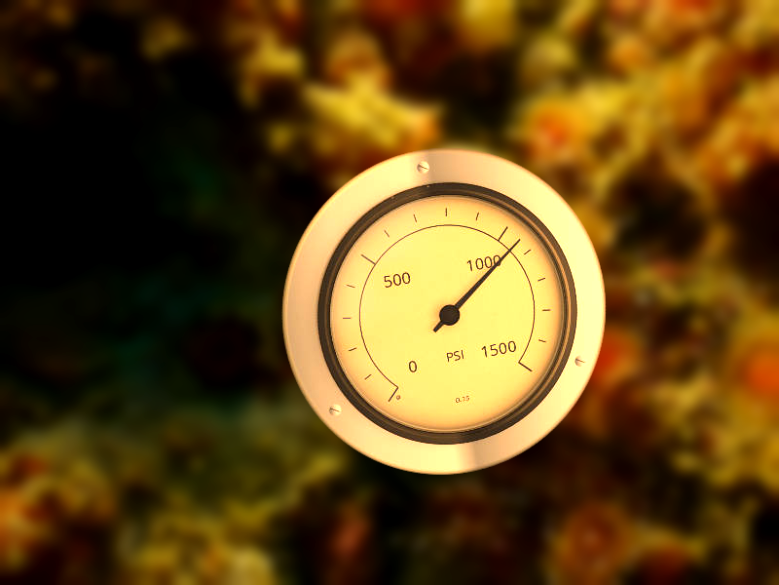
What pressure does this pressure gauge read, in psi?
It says 1050 psi
